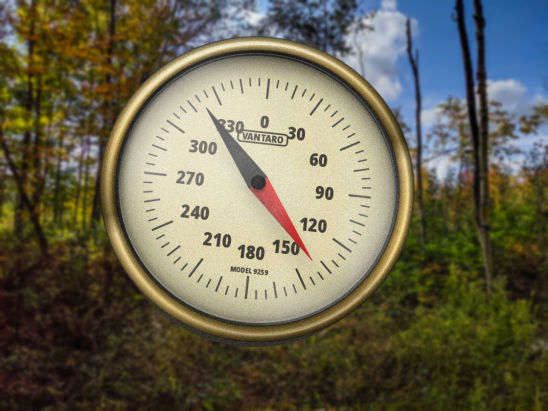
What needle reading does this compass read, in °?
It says 140 °
